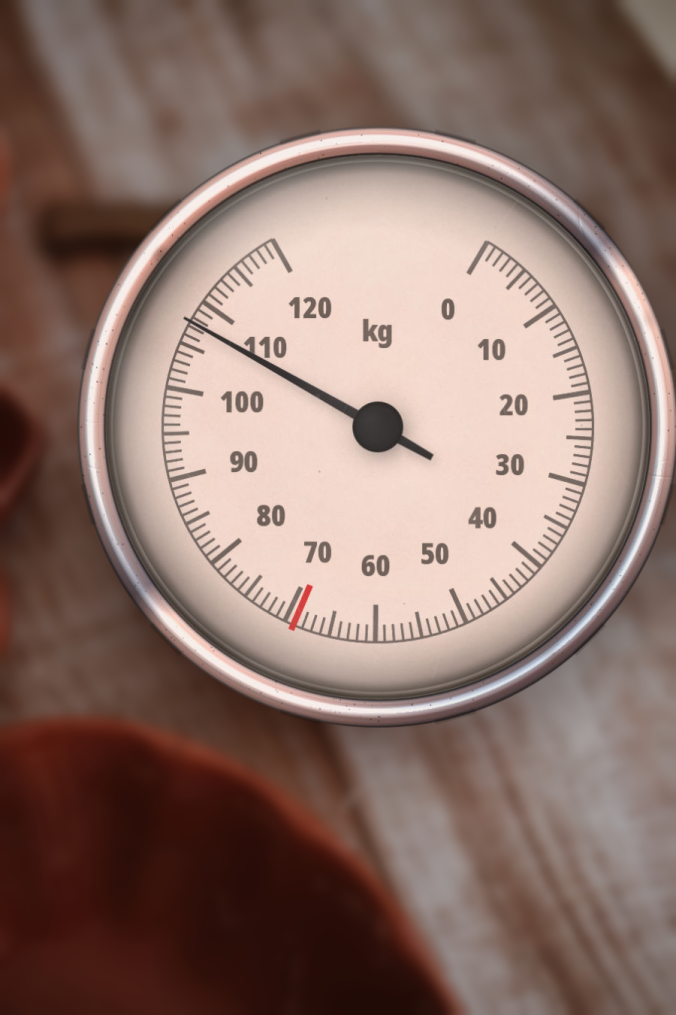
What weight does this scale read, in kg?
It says 107.5 kg
